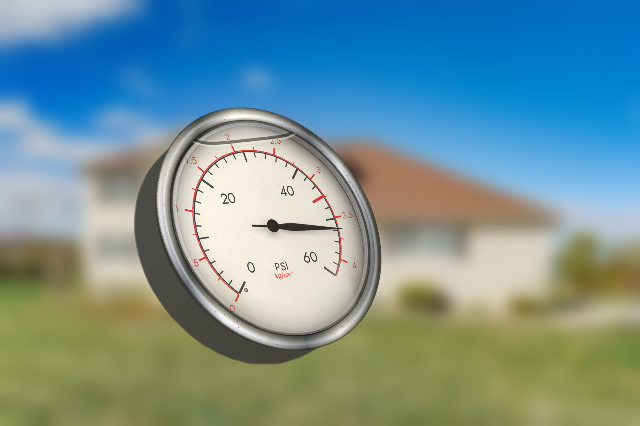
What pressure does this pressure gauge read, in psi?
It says 52 psi
